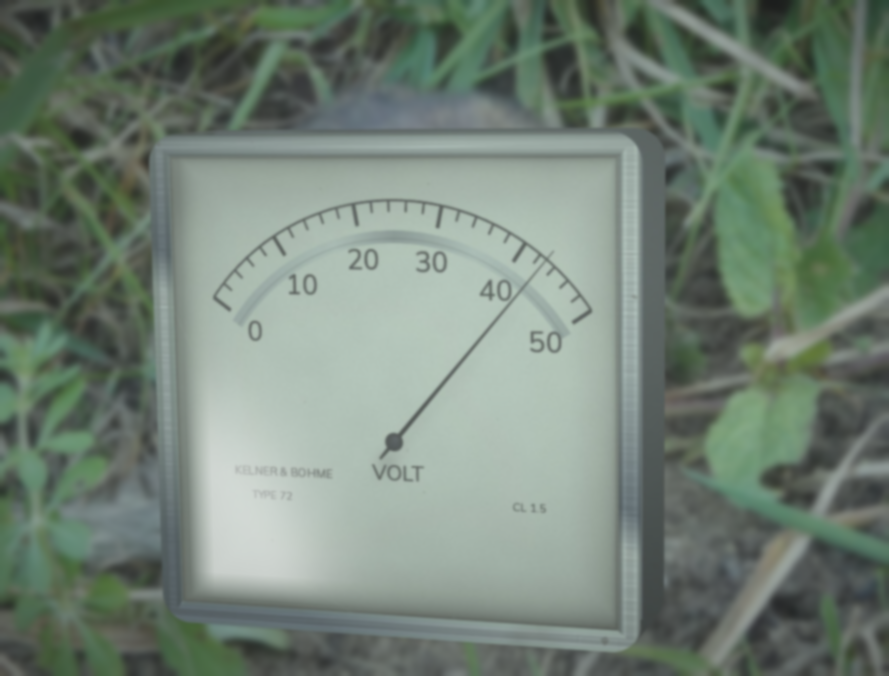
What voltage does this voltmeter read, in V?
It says 43 V
